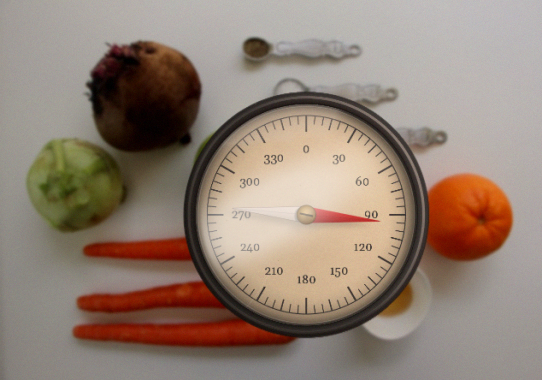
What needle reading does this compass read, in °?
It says 95 °
